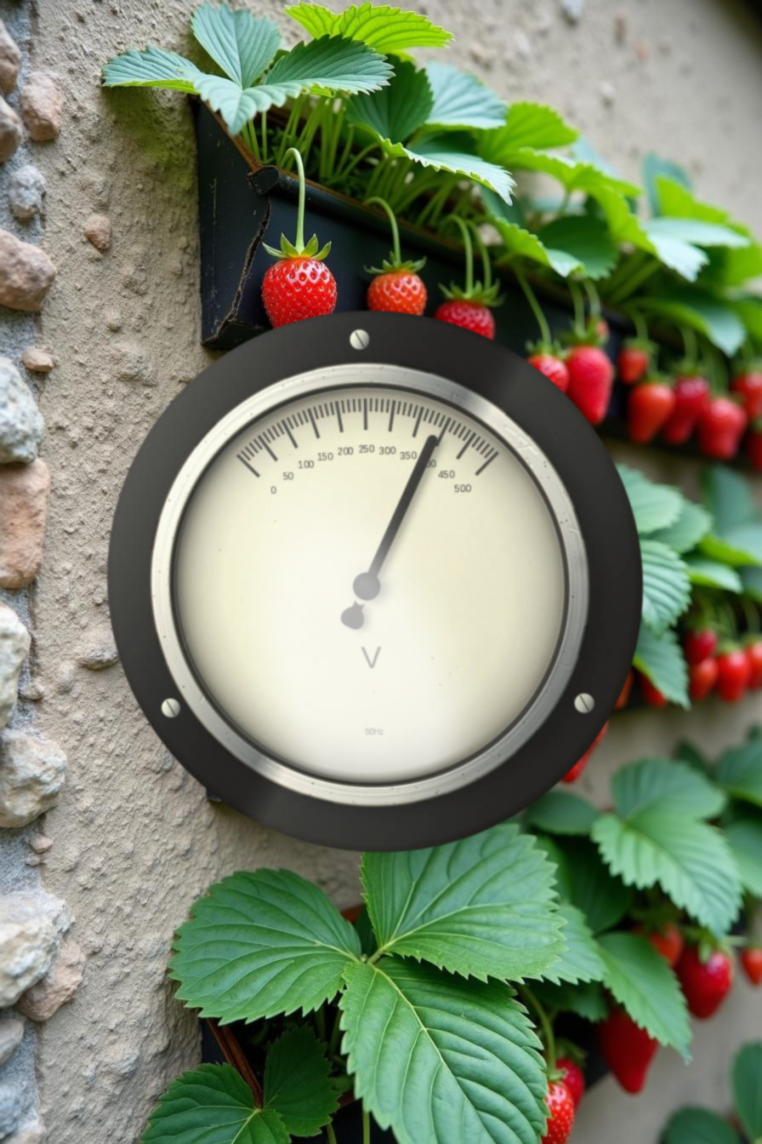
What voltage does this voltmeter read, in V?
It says 390 V
